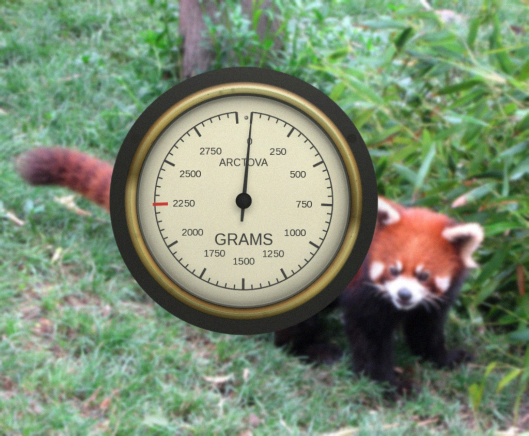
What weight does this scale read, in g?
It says 0 g
